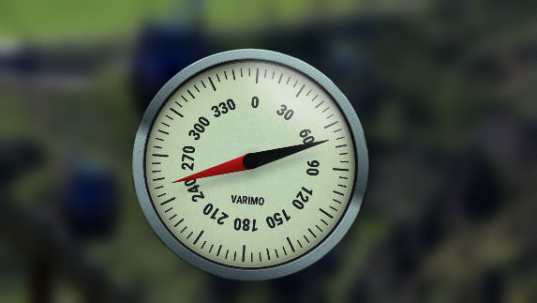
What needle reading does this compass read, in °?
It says 250 °
